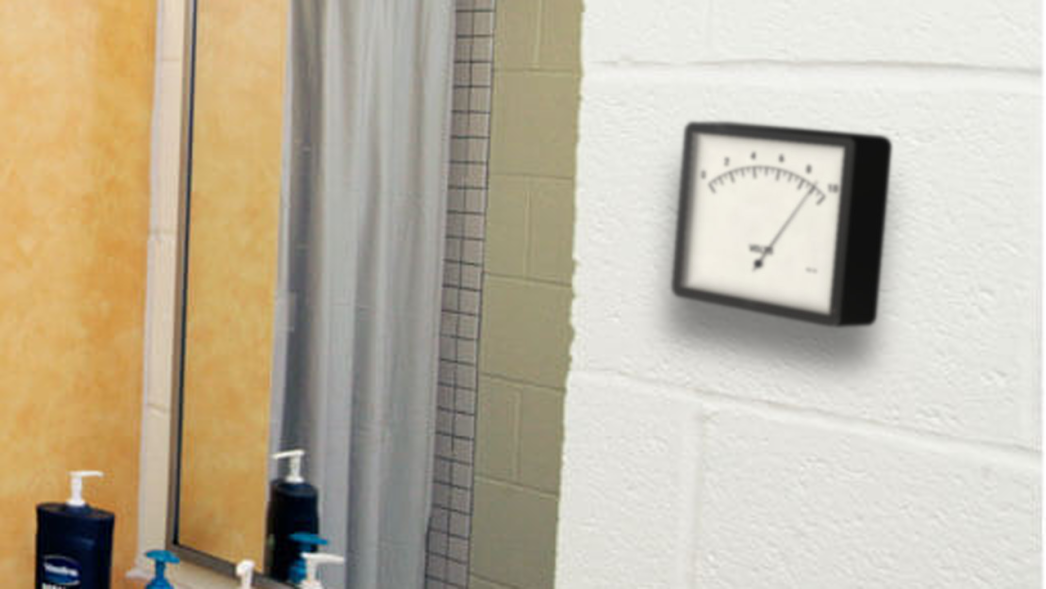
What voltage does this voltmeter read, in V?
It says 9 V
